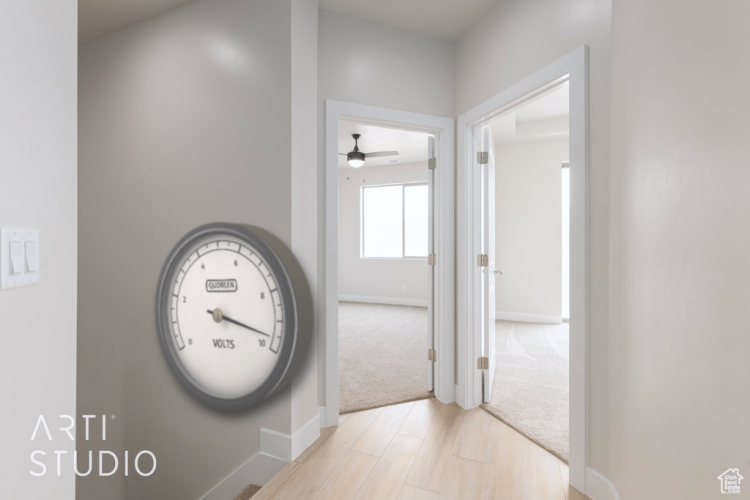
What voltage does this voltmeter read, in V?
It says 9.5 V
